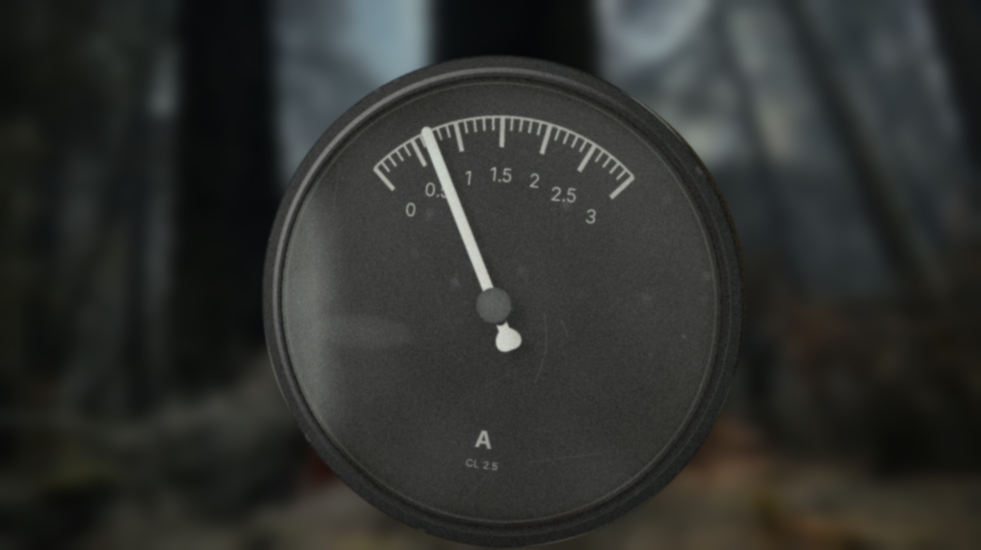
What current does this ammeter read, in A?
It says 0.7 A
